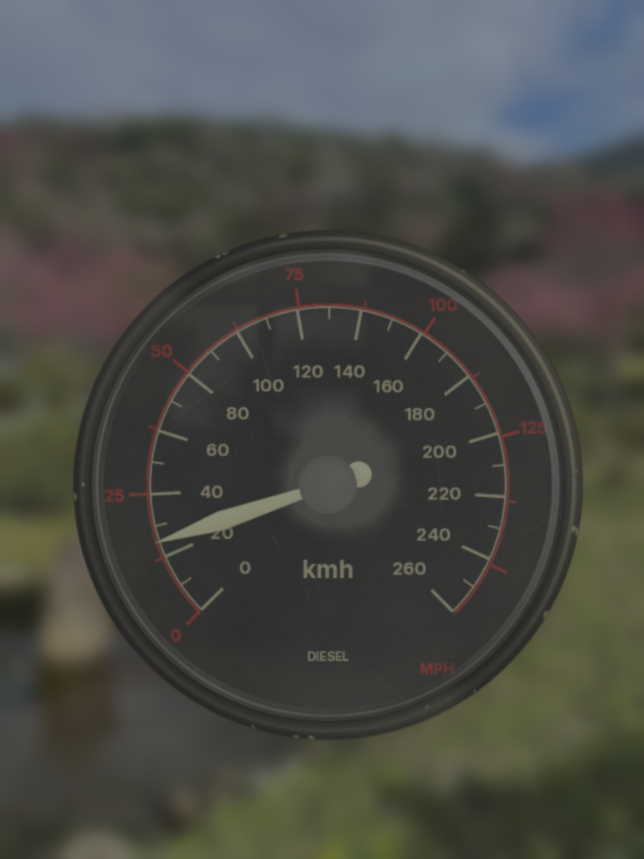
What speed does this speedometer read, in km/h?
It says 25 km/h
